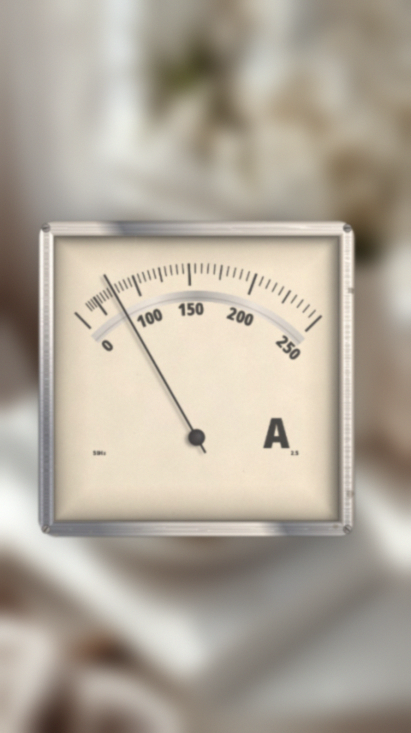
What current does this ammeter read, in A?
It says 75 A
